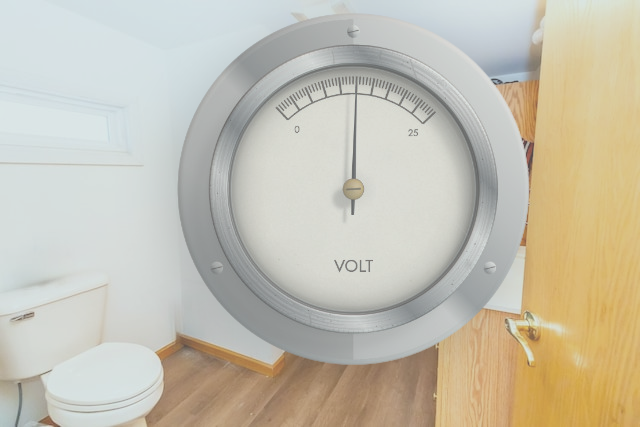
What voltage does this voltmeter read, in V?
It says 12.5 V
